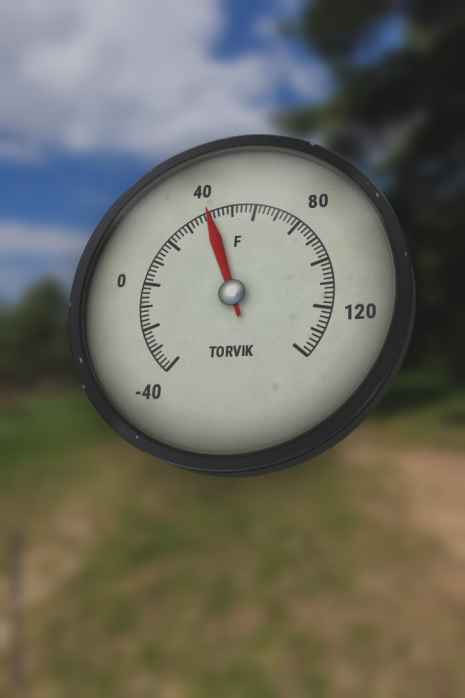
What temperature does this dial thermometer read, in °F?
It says 40 °F
